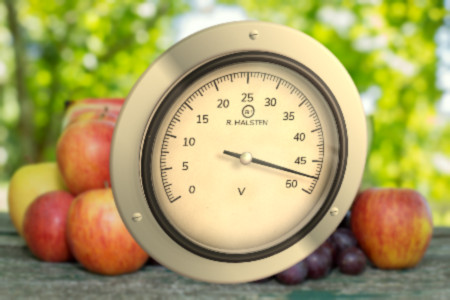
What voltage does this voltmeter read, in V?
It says 47.5 V
